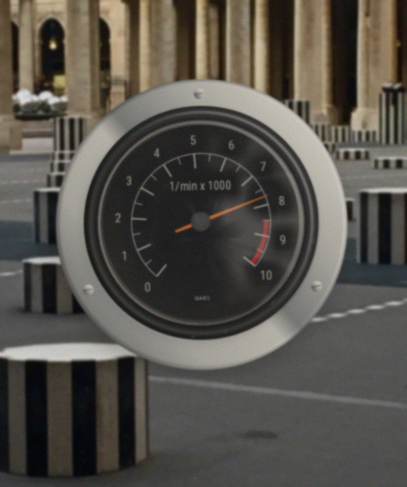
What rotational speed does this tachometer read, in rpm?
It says 7750 rpm
